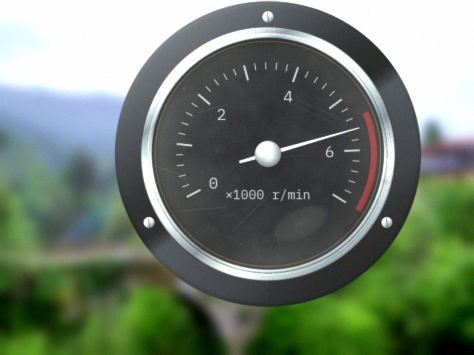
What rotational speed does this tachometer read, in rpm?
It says 5600 rpm
